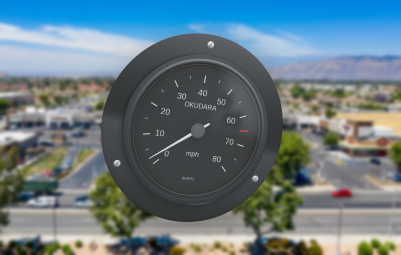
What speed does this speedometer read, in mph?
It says 2.5 mph
